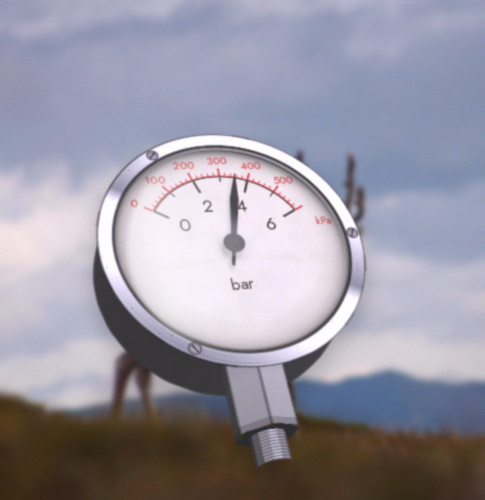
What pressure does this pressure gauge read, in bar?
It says 3.5 bar
